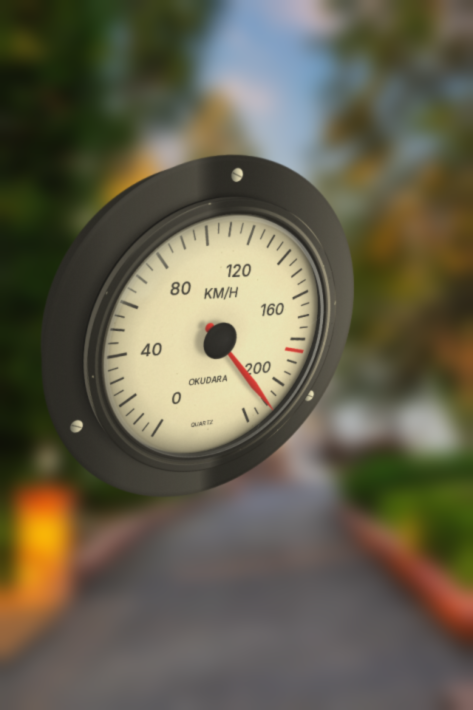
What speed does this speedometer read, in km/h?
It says 210 km/h
